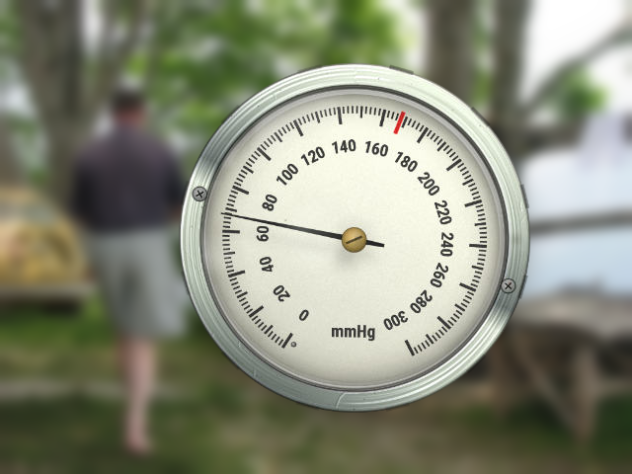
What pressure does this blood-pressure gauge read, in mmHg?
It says 68 mmHg
